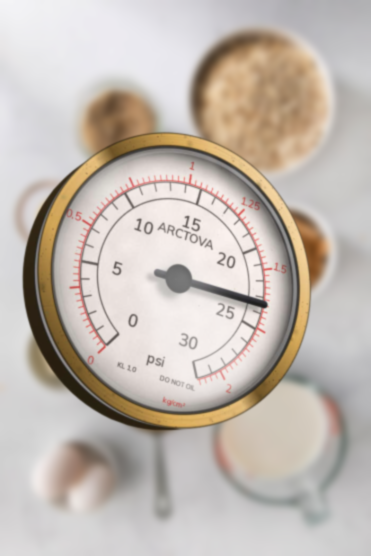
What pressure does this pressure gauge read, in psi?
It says 23.5 psi
